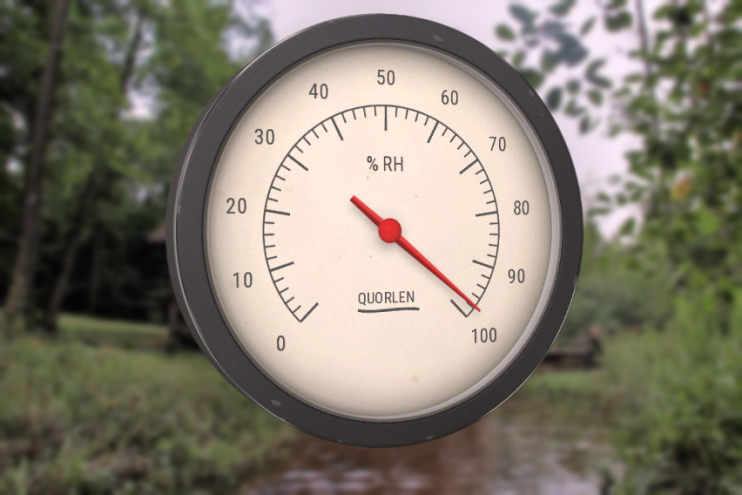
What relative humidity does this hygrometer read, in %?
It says 98 %
